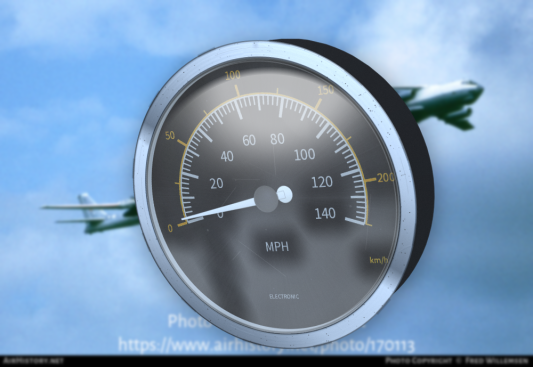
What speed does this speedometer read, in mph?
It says 2 mph
